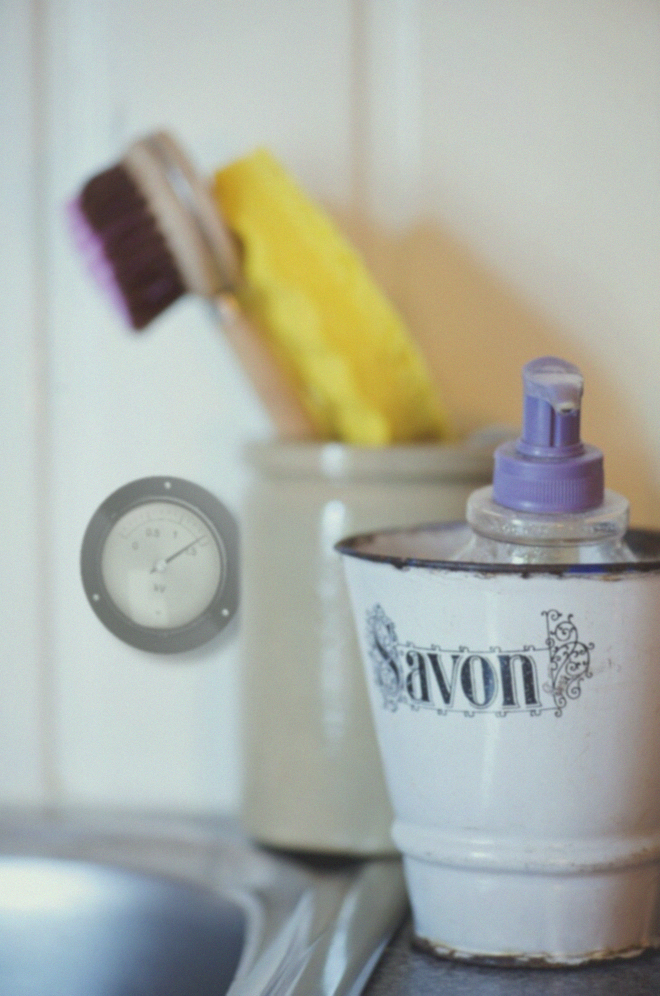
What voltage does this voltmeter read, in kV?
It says 1.4 kV
